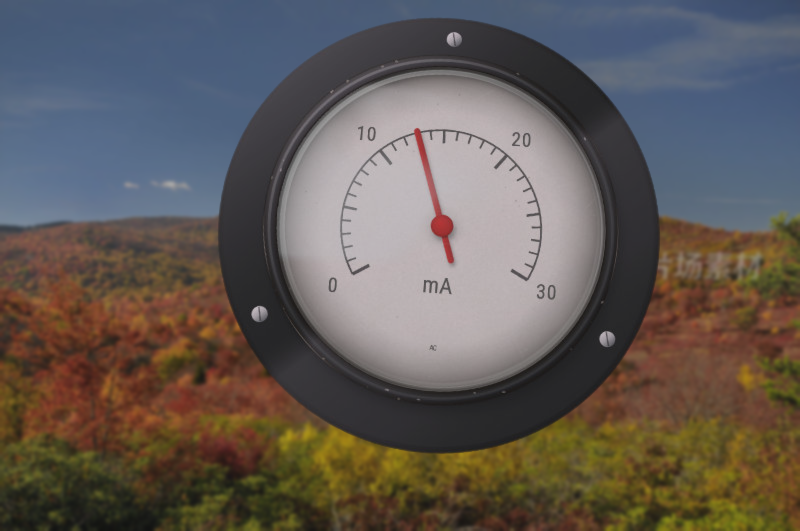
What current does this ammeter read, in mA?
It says 13 mA
